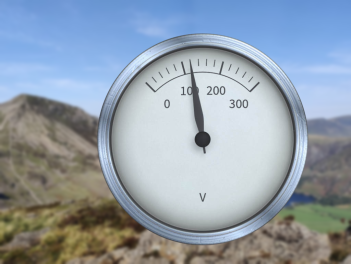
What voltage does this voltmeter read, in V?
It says 120 V
